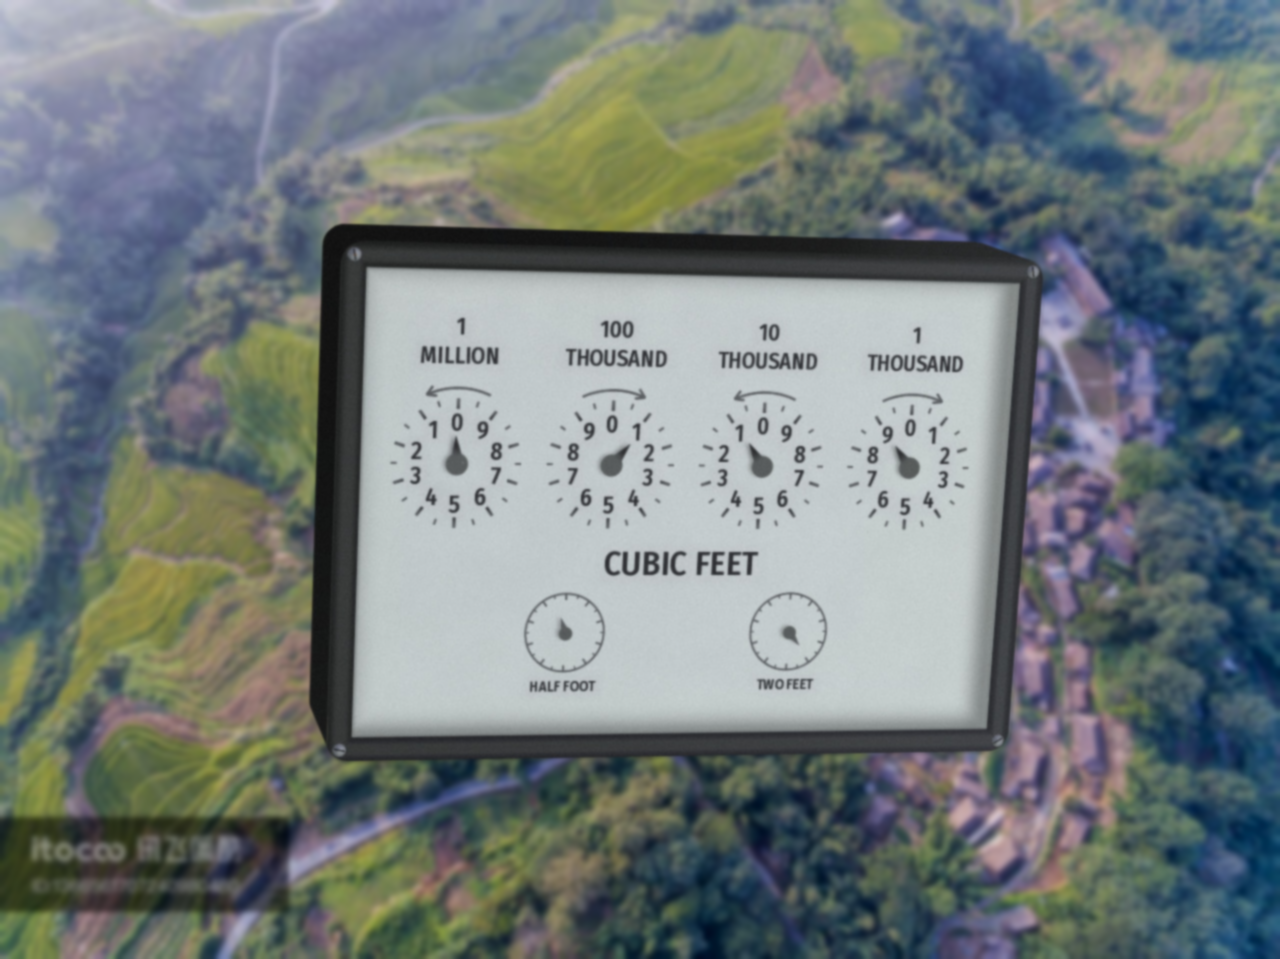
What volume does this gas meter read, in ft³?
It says 10900 ft³
